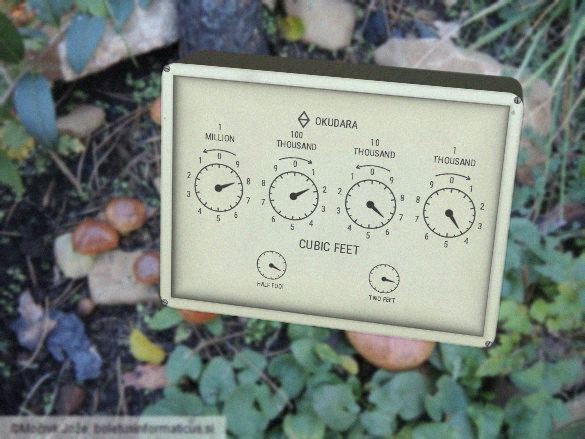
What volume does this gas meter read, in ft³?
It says 816400 ft³
